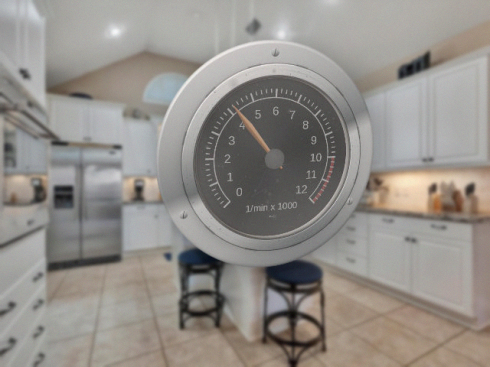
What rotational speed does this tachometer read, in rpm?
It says 4200 rpm
